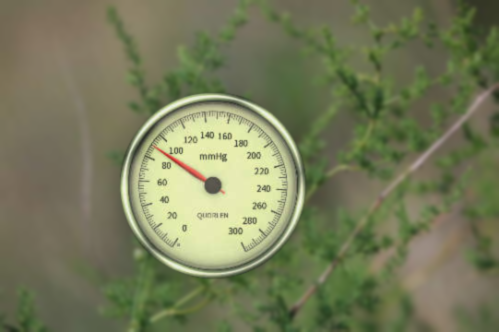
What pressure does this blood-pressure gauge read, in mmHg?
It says 90 mmHg
